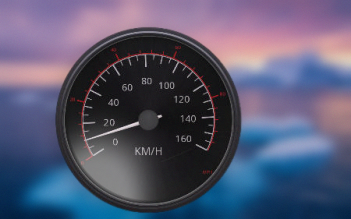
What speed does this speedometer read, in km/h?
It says 10 km/h
